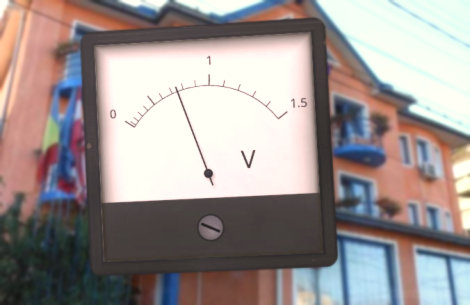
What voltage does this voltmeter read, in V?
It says 0.75 V
